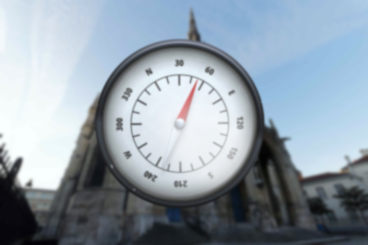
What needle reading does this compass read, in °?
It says 52.5 °
